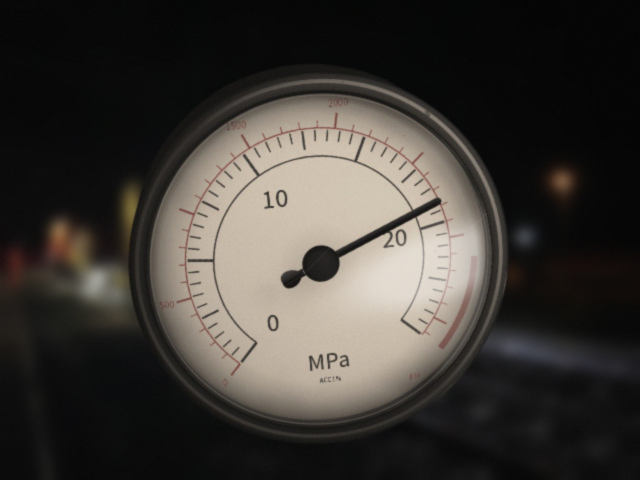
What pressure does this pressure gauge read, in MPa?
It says 19 MPa
